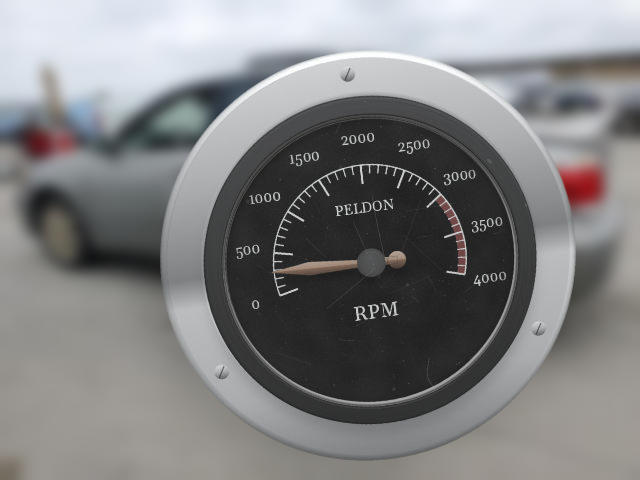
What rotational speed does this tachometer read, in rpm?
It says 300 rpm
